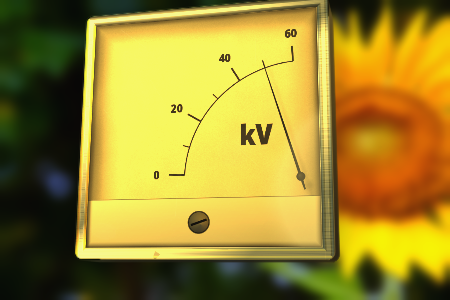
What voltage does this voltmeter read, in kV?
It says 50 kV
